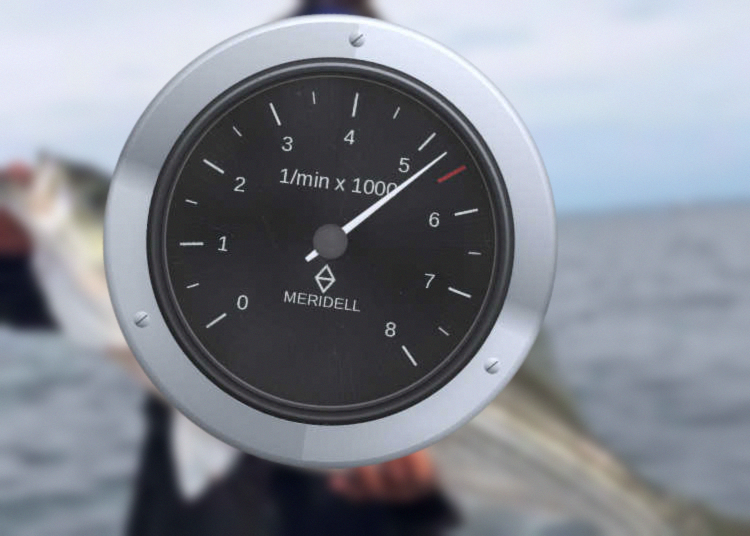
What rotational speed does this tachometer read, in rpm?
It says 5250 rpm
